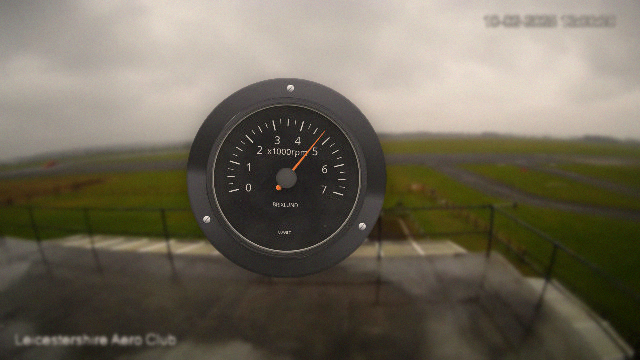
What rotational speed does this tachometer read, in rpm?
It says 4750 rpm
